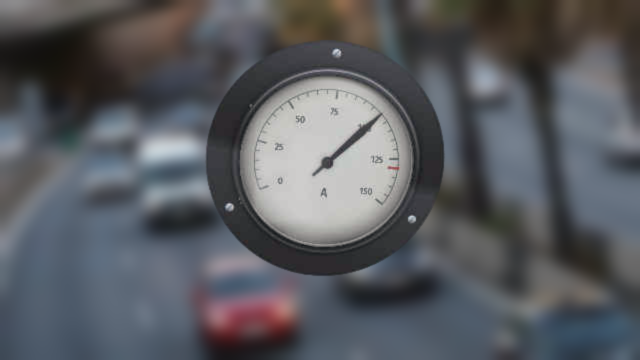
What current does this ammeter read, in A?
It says 100 A
